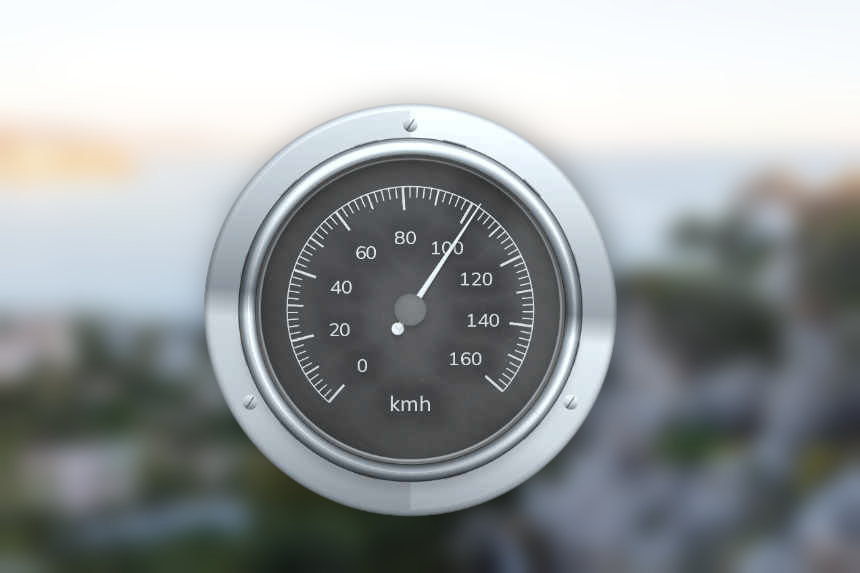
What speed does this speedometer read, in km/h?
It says 102 km/h
